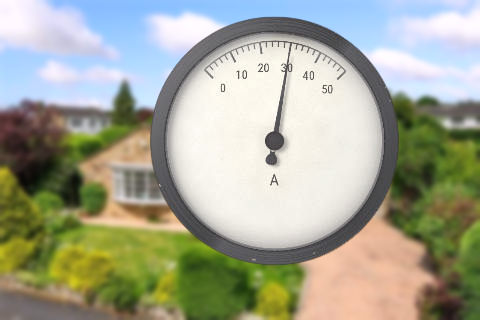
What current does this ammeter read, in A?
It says 30 A
